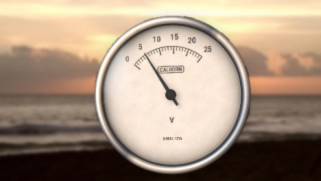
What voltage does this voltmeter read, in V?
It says 5 V
